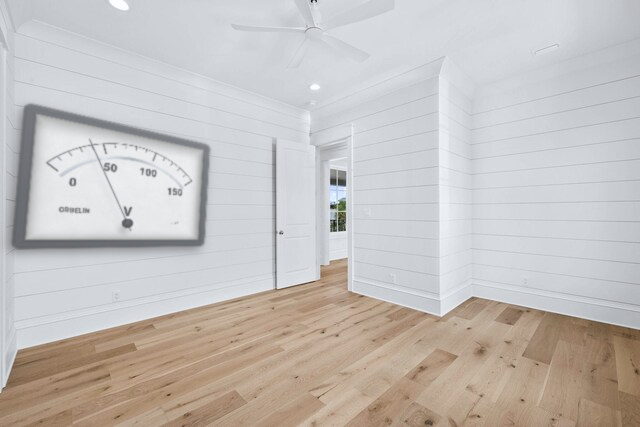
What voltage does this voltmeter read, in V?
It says 40 V
